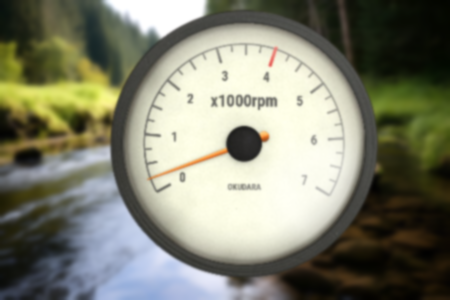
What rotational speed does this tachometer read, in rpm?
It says 250 rpm
